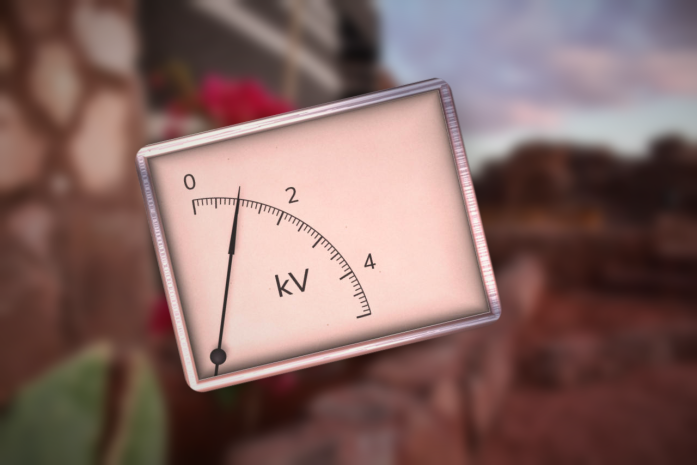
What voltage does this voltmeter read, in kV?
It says 1 kV
